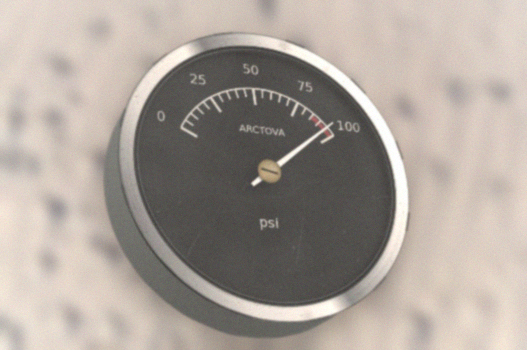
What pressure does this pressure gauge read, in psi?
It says 95 psi
